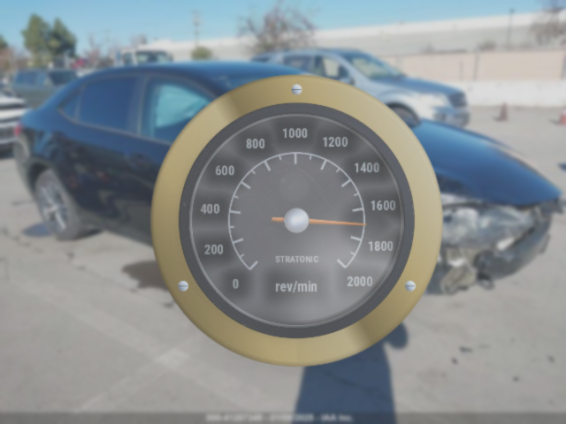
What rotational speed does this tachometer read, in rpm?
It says 1700 rpm
